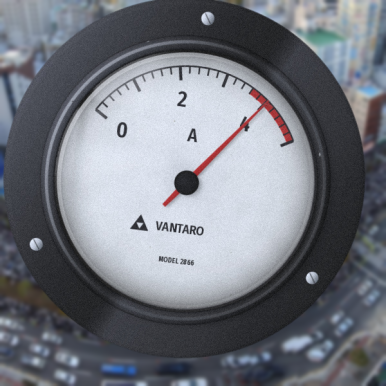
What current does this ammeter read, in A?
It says 4 A
